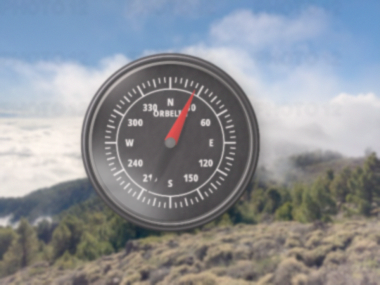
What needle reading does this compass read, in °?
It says 25 °
